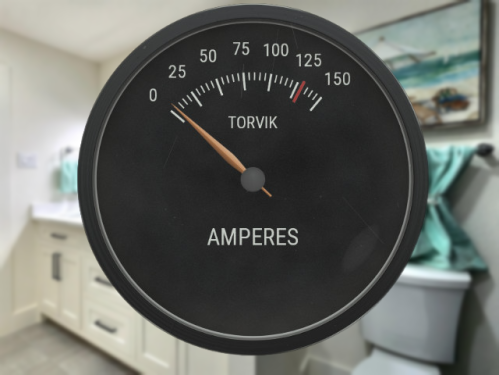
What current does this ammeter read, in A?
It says 5 A
